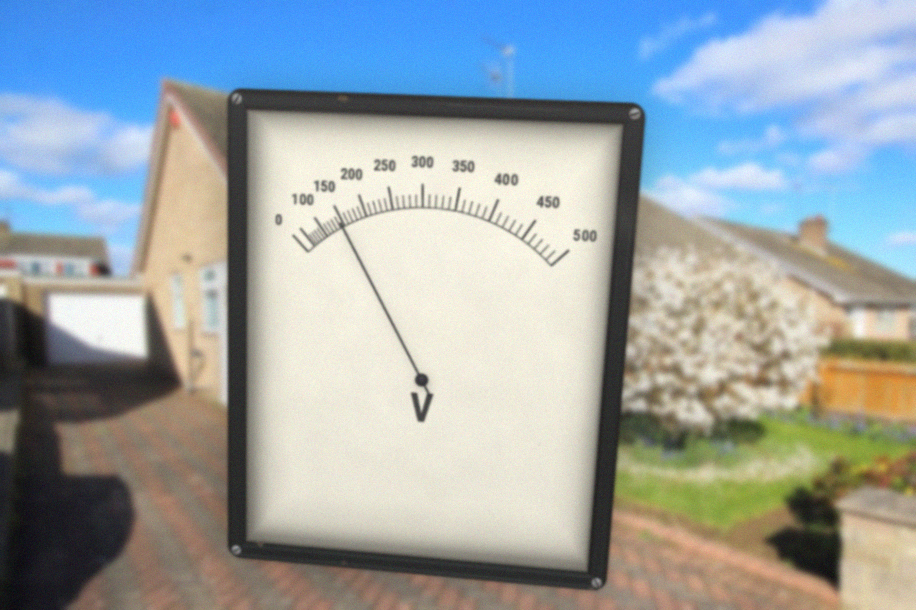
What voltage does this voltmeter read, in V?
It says 150 V
